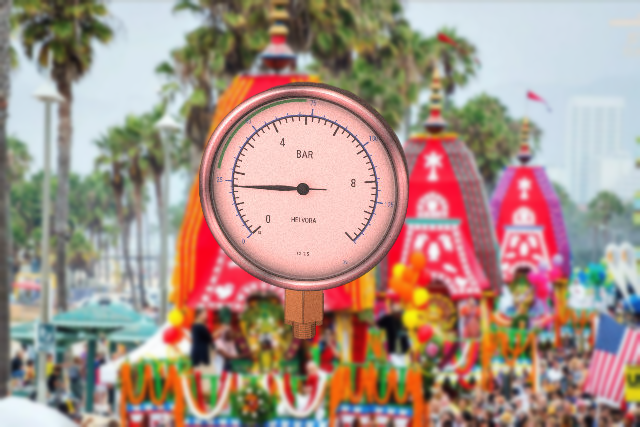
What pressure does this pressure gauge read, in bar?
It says 1.6 bar
